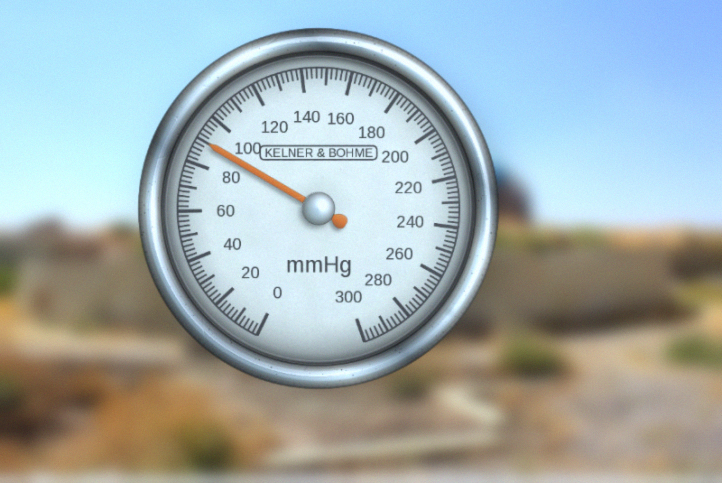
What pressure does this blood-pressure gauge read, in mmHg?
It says 90 mmHg
